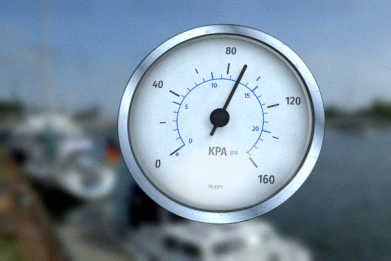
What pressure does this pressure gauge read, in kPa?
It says 90 kPa
